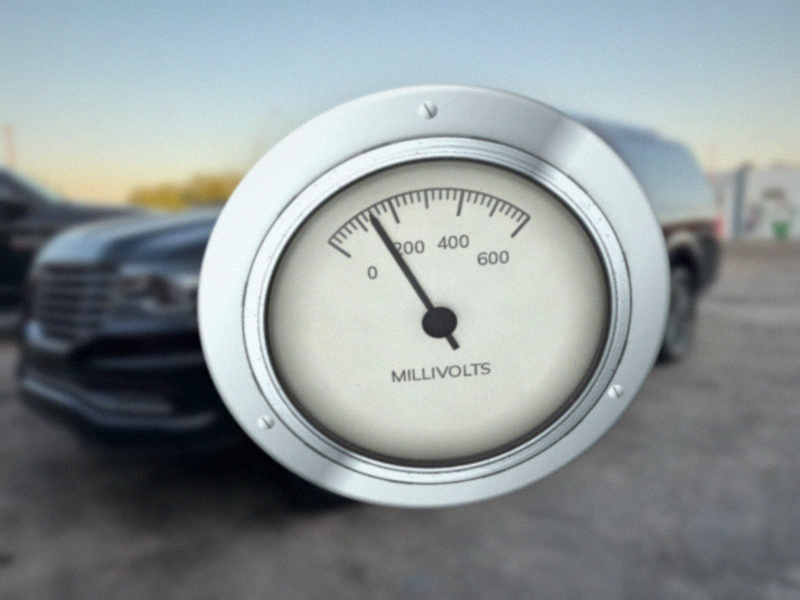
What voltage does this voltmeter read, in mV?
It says 140 mV
